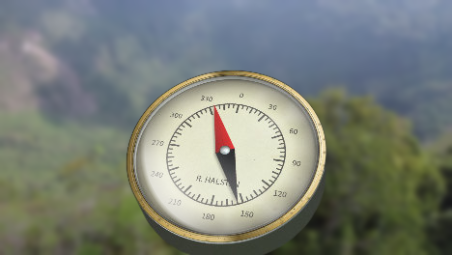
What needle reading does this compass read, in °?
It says 335 °
